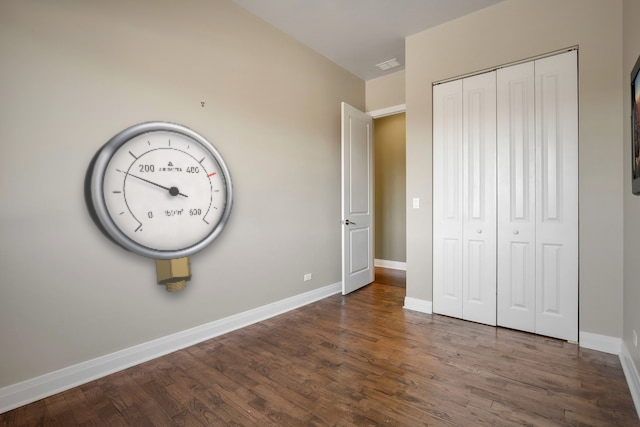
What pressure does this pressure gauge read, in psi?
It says 150 psi
